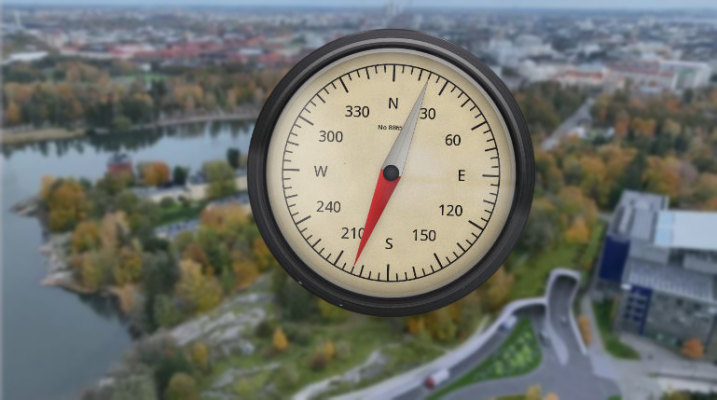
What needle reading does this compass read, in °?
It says 200 °
